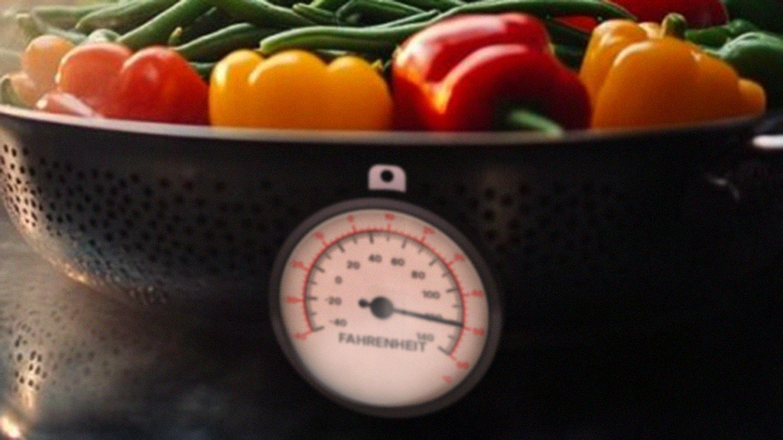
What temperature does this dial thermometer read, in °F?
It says 120 °F
